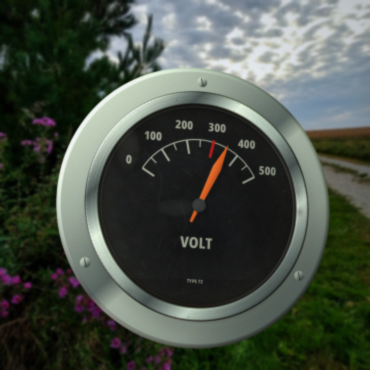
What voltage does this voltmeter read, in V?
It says 350 V
